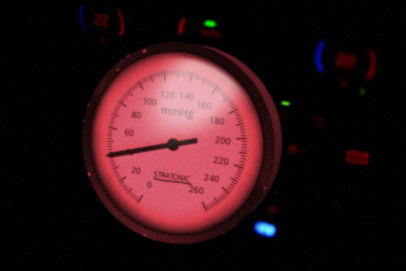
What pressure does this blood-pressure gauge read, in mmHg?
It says 40 mmHg
